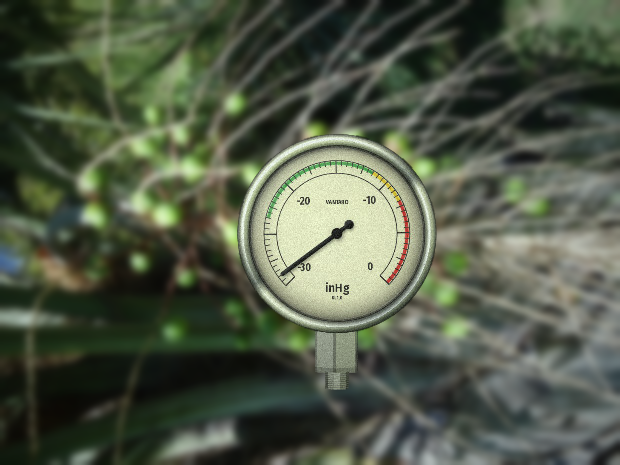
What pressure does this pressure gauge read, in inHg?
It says -29 inHg
